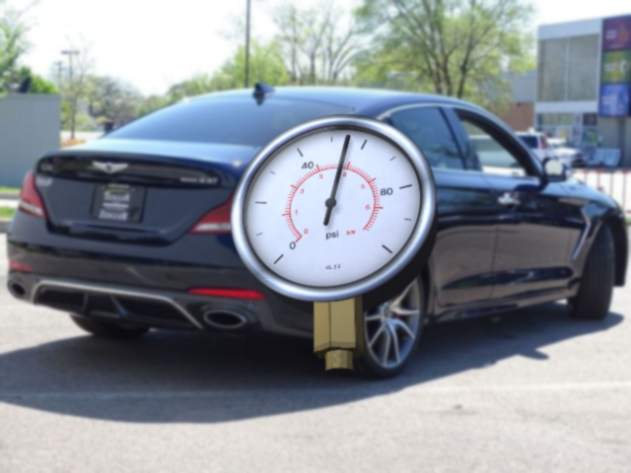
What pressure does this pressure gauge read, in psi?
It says 55 psi
